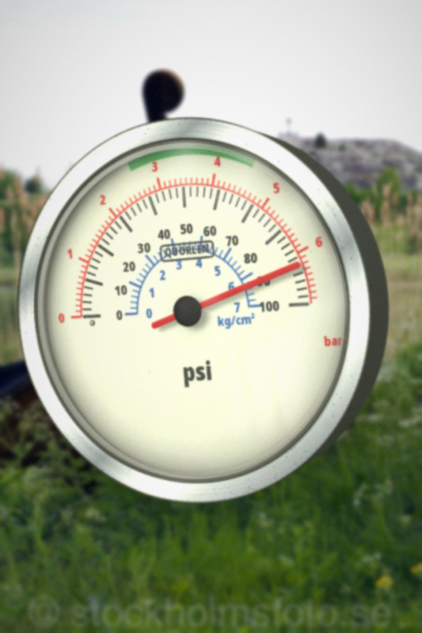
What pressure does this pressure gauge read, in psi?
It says 90 psi
